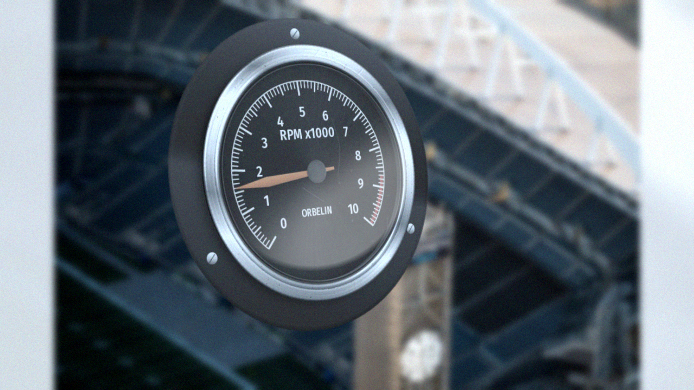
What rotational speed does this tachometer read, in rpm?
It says 1600 rpm
